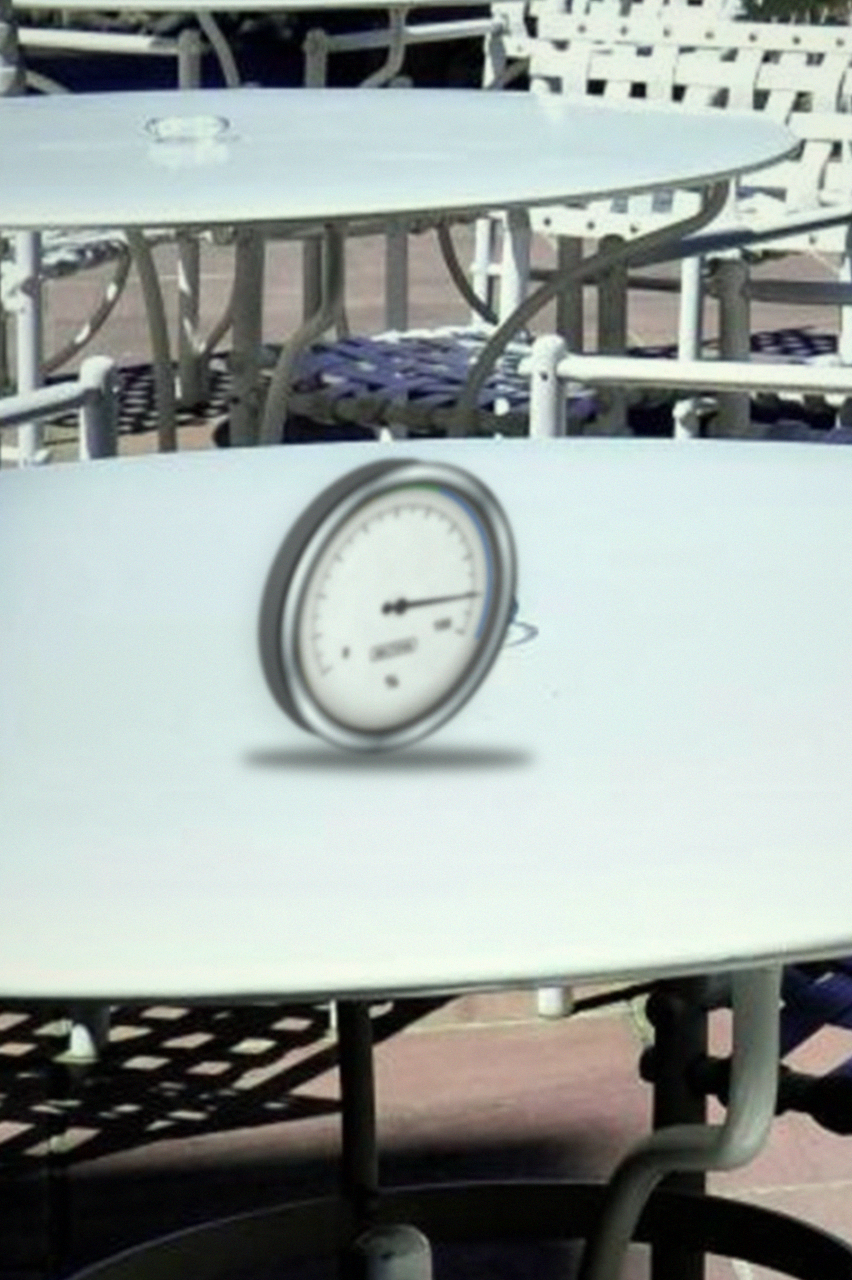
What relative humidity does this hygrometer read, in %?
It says 90 %
